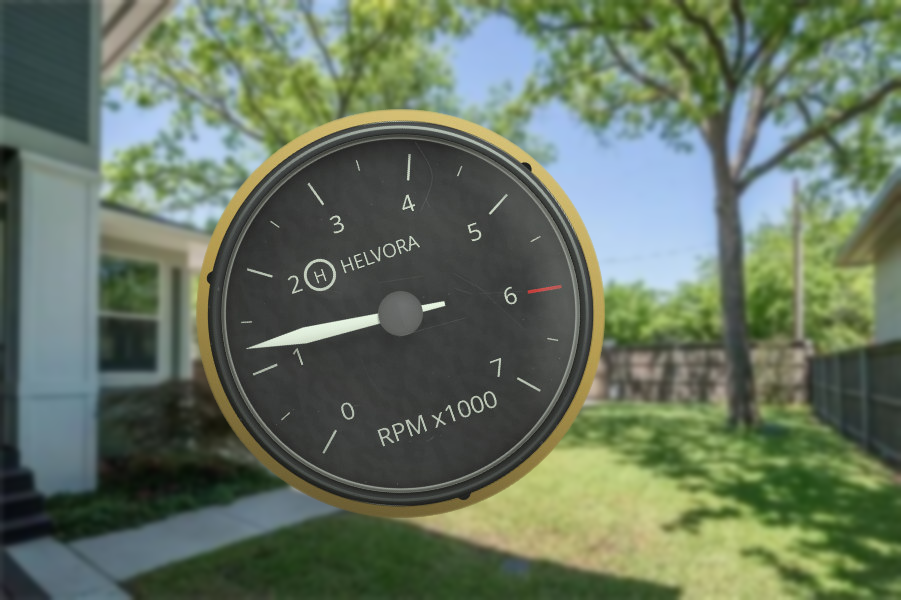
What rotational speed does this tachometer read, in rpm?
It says 1250 rpm
